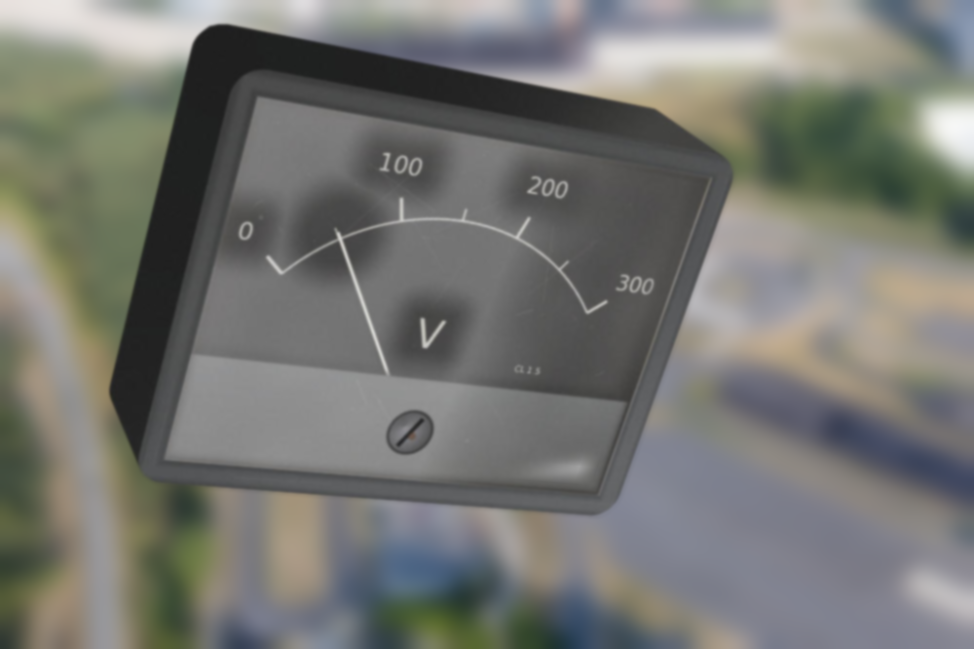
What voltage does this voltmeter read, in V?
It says 50 V
